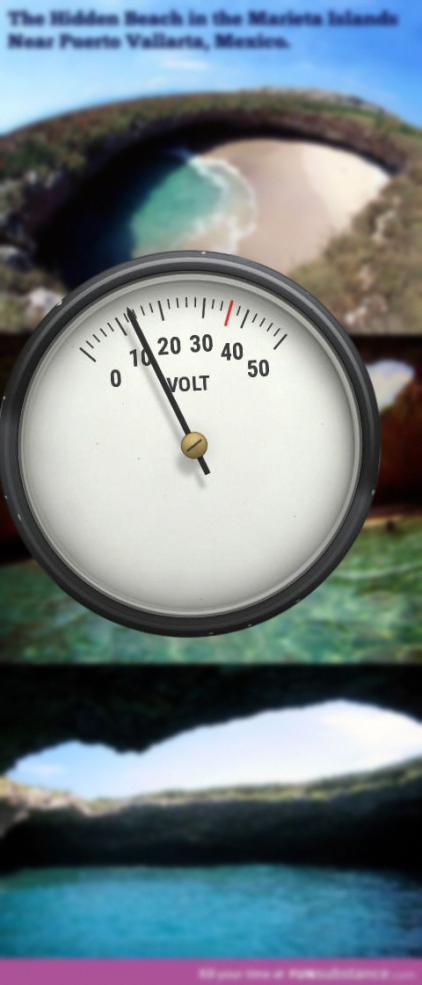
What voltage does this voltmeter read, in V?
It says 13 V
